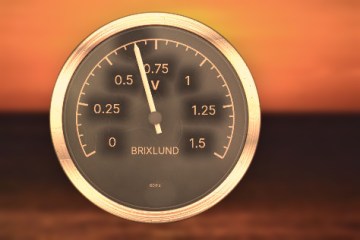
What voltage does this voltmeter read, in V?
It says 0.65 V
